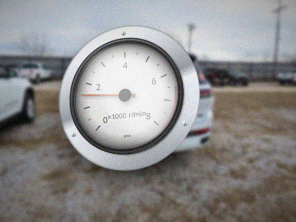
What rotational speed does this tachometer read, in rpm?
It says 1500 rpm
